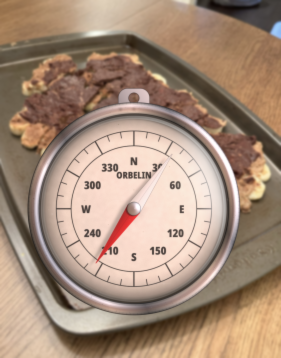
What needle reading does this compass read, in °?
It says 215 °
